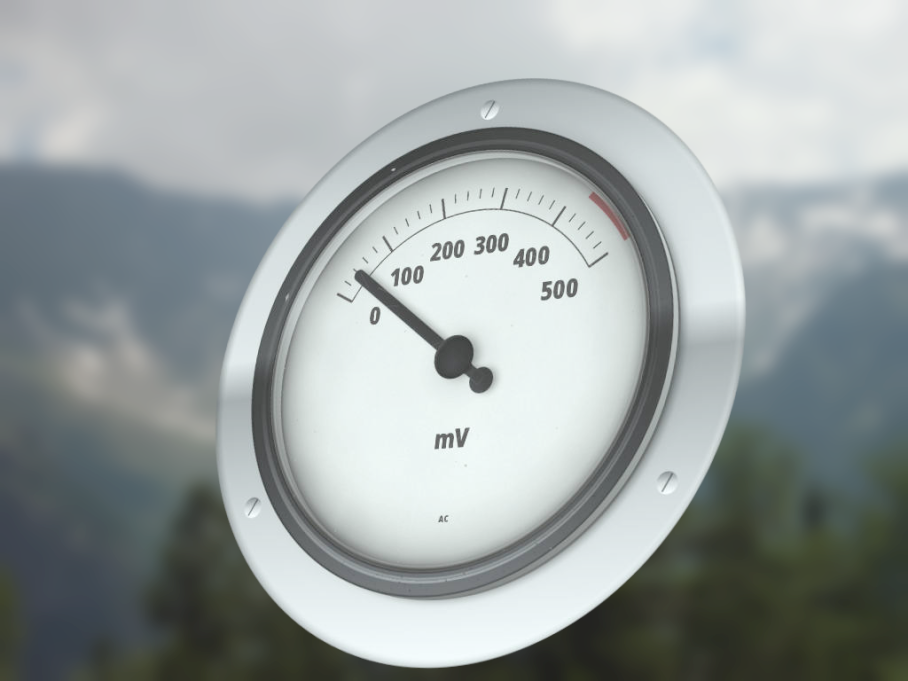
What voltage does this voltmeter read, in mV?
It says 40 mV
